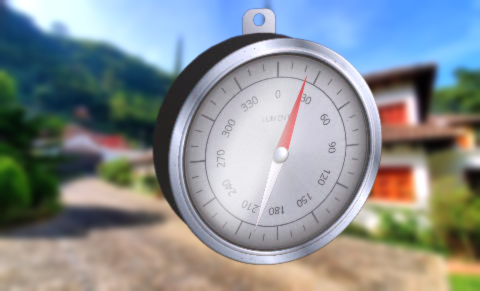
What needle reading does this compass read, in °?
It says 20 °
